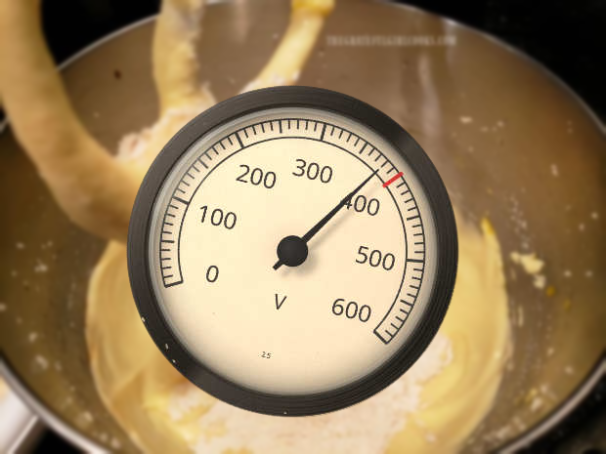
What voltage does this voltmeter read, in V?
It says 380 V
